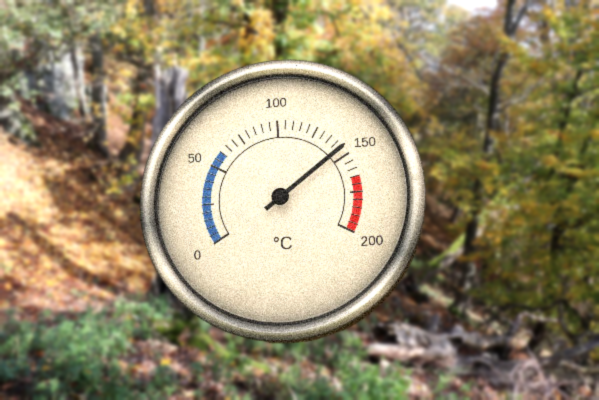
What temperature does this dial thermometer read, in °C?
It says 145 °C
